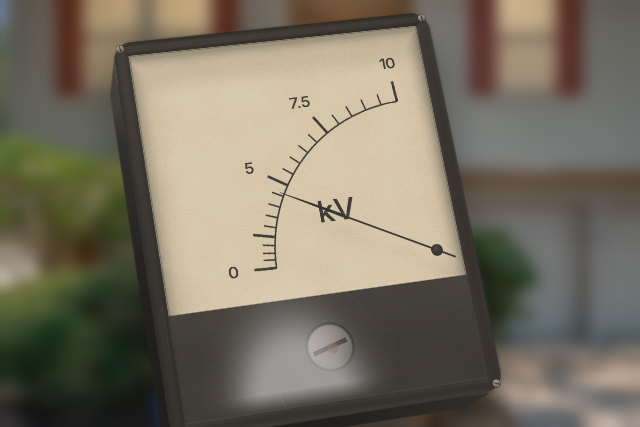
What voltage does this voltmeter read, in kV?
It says 4.5 kV
